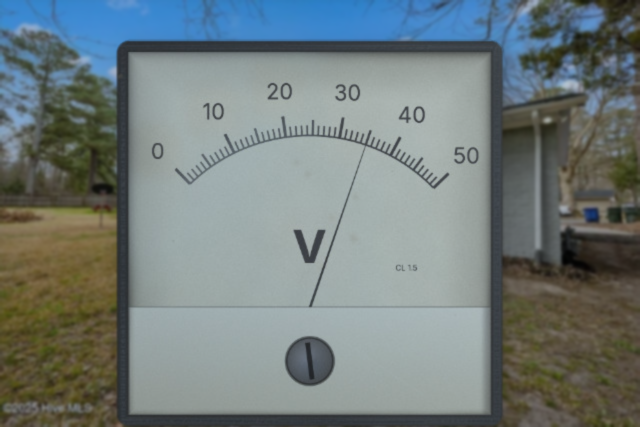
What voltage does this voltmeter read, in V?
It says 35 V
